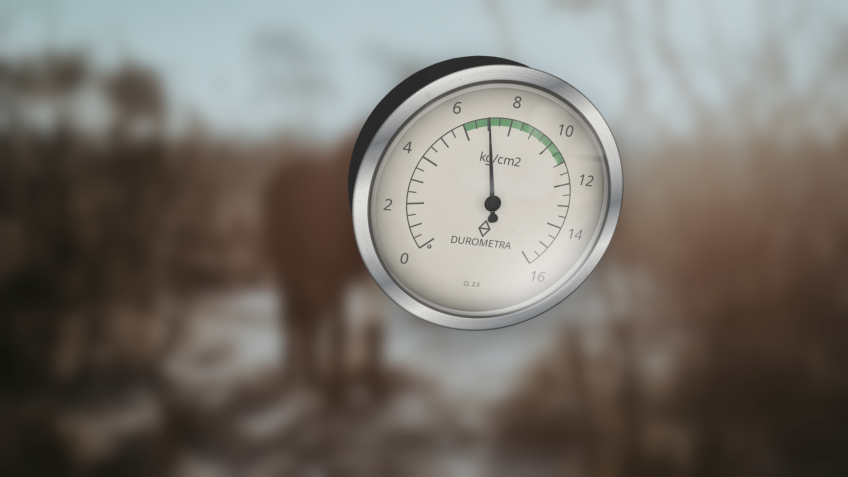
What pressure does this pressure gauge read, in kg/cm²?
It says 7 kg/cm²
